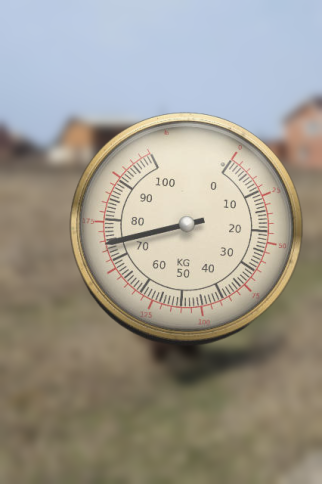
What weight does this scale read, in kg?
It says 74 kg
